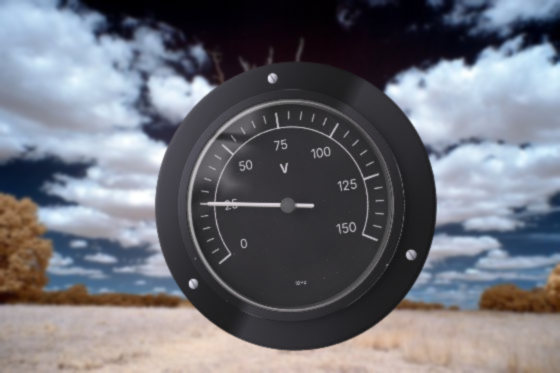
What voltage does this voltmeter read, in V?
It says 25 V
